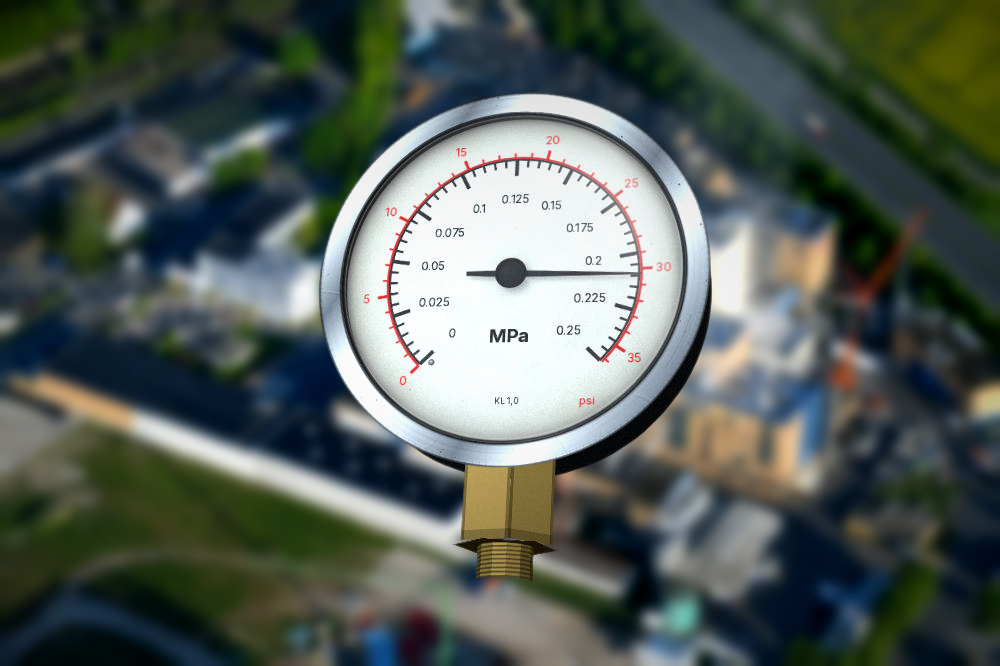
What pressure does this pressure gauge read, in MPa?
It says 0.21 MPa
